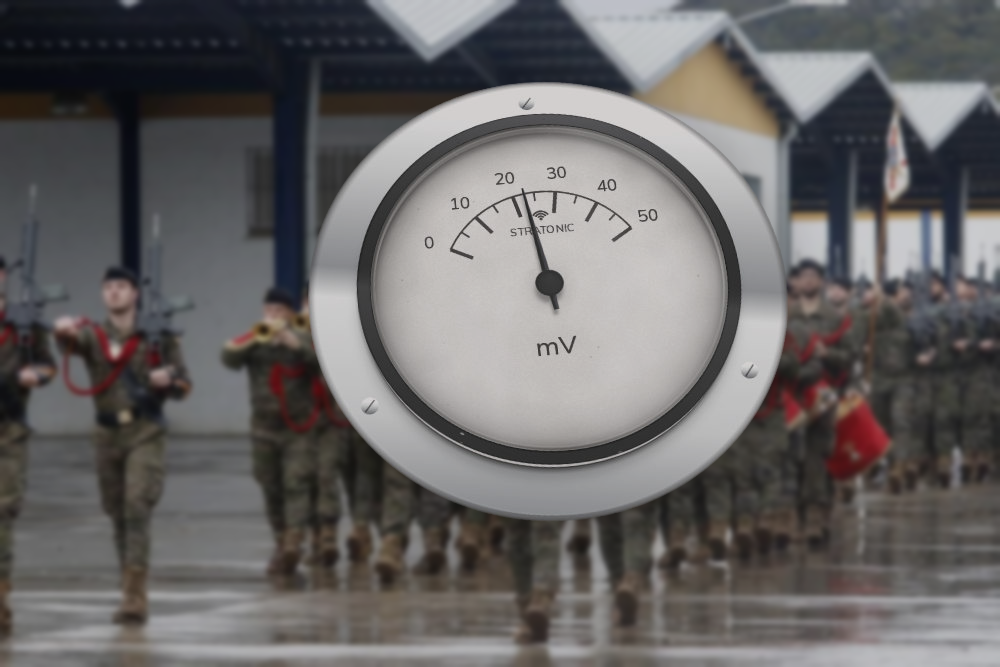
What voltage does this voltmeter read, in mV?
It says 22.5 mV
